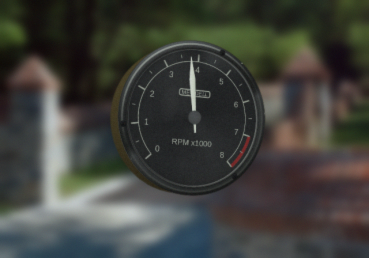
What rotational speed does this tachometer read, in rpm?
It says 3750 rpm
